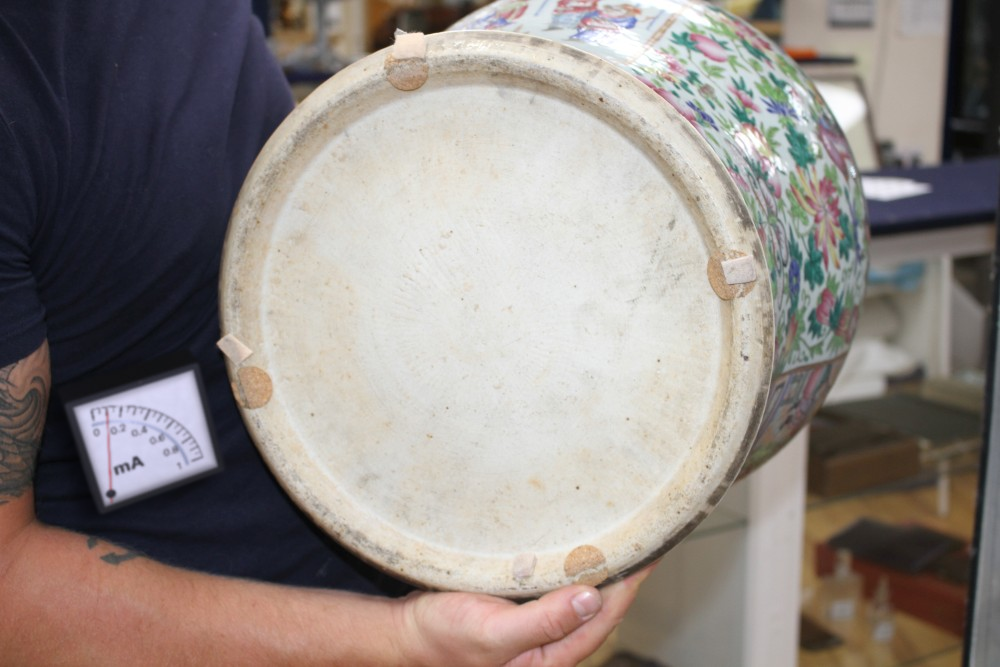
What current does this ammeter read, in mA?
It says 0.1 mA
